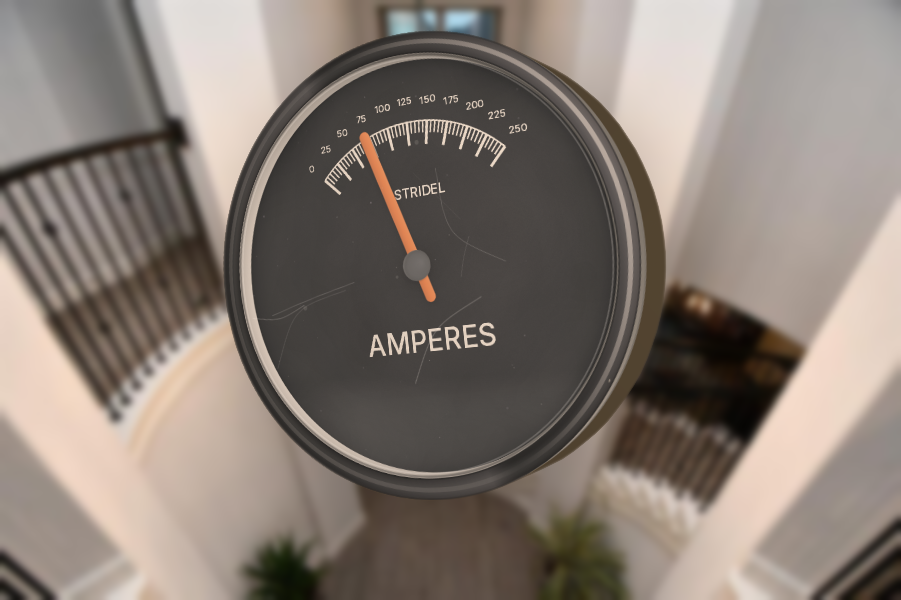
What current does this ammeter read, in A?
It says 75 A
